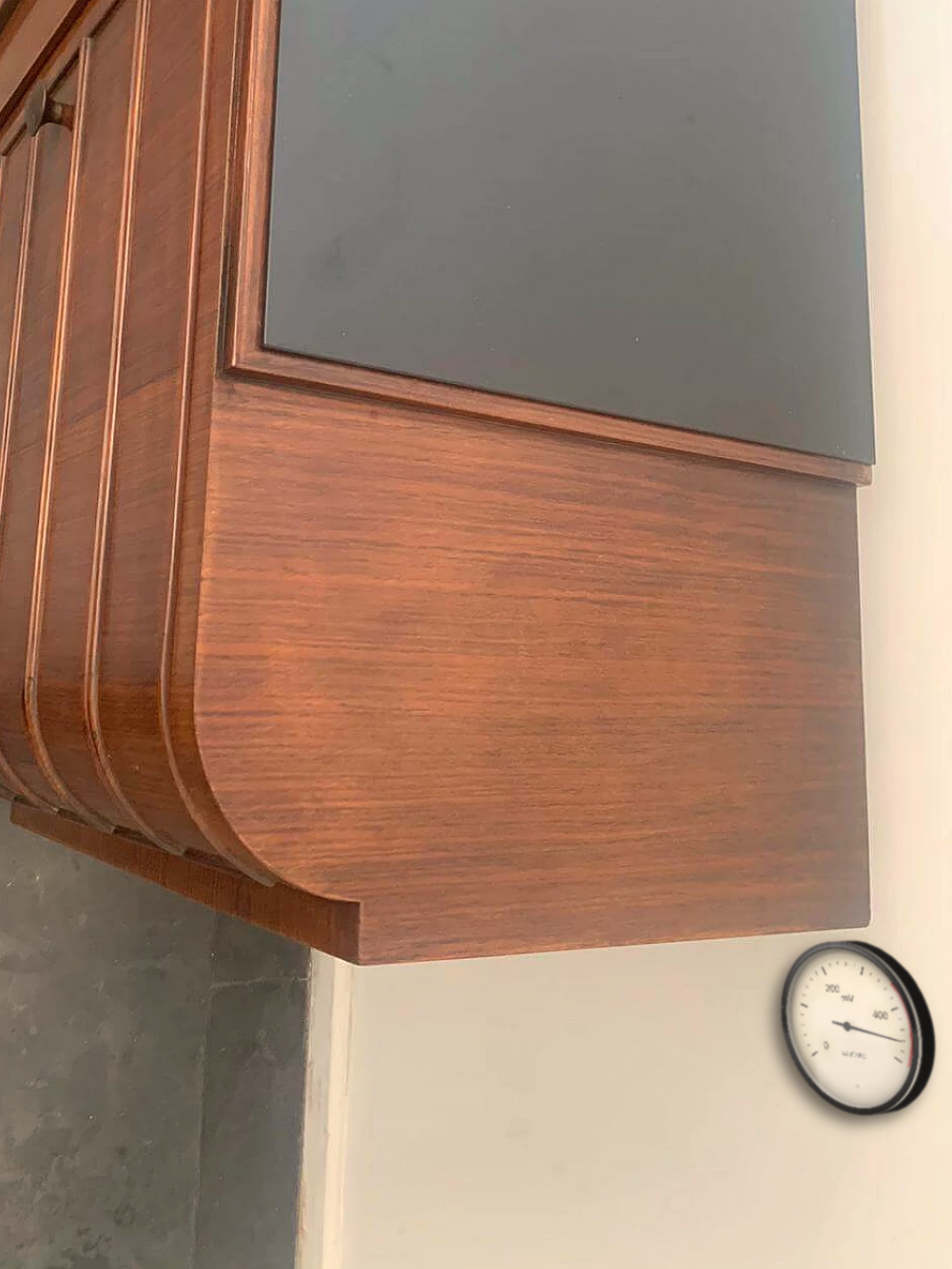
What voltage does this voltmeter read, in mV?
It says 460 mV
